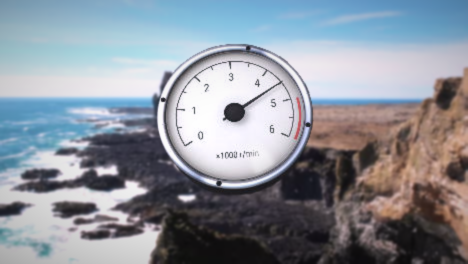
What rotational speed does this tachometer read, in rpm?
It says 4500 rpm
